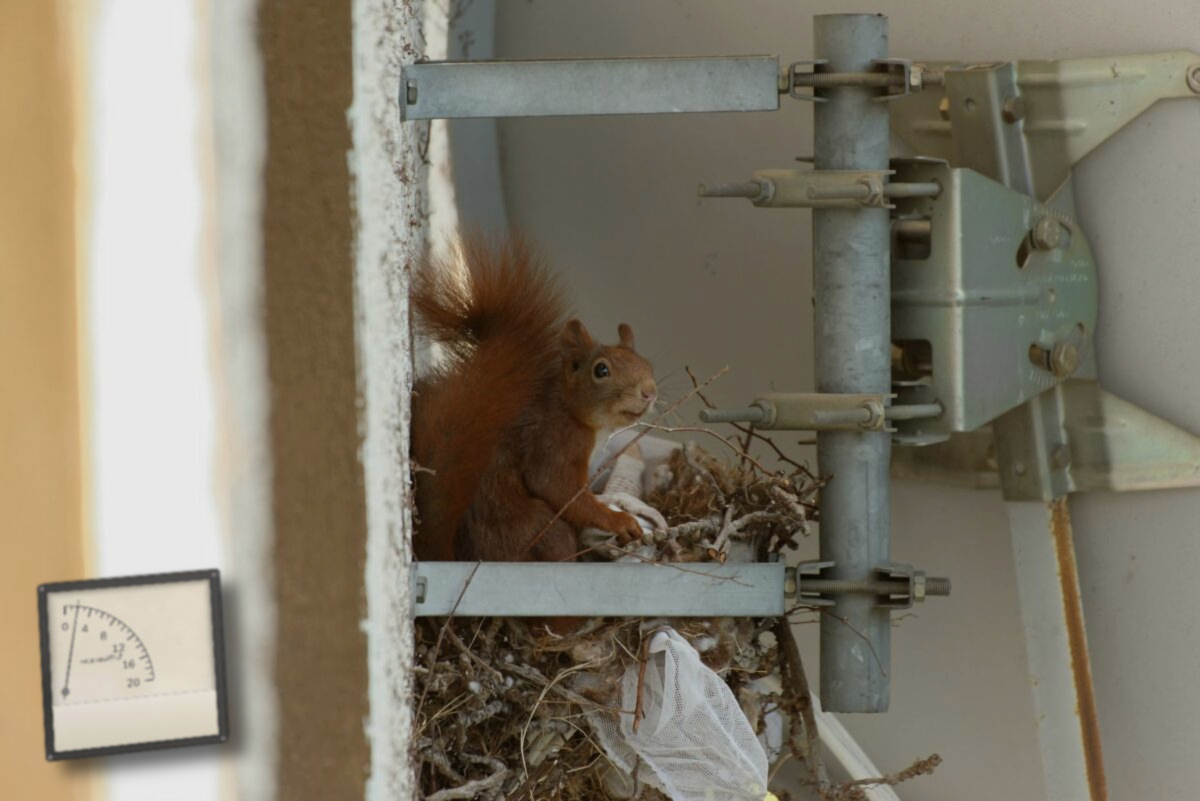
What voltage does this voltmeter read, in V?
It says 2 V
